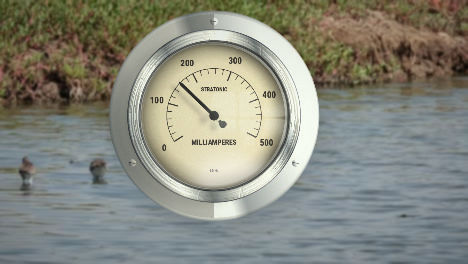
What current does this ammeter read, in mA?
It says 160 mA
